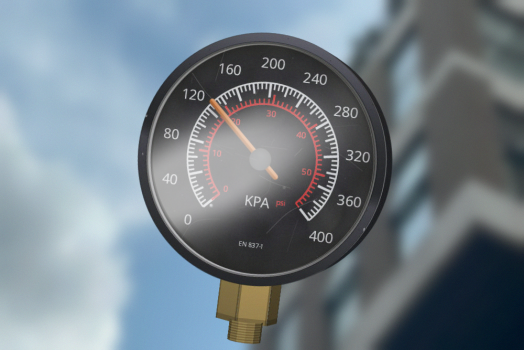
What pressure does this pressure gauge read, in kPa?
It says 130 kPa
